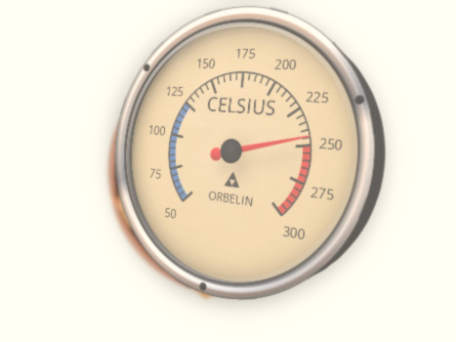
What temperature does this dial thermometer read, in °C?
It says 245 °C
